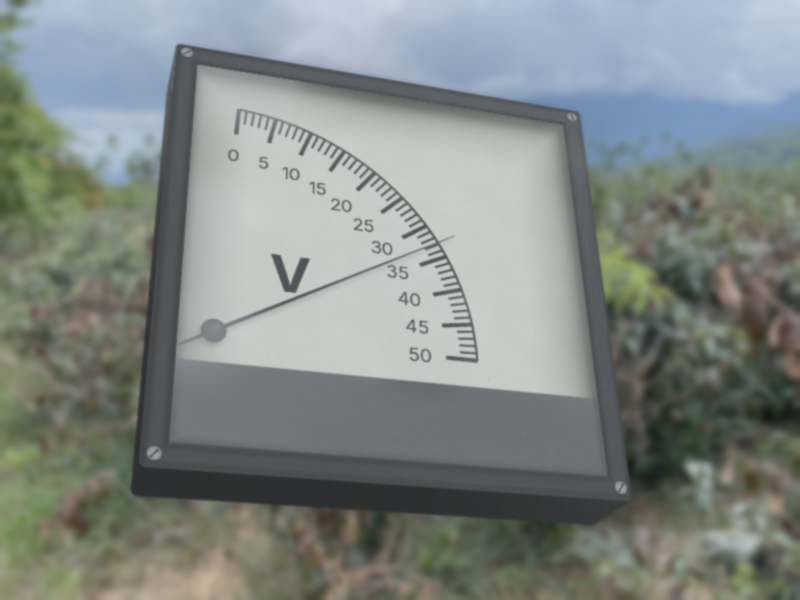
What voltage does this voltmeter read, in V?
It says 33 V
